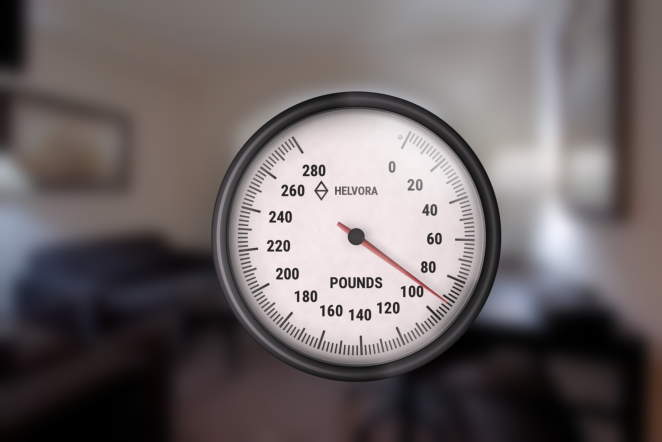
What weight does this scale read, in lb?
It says 92 lb
